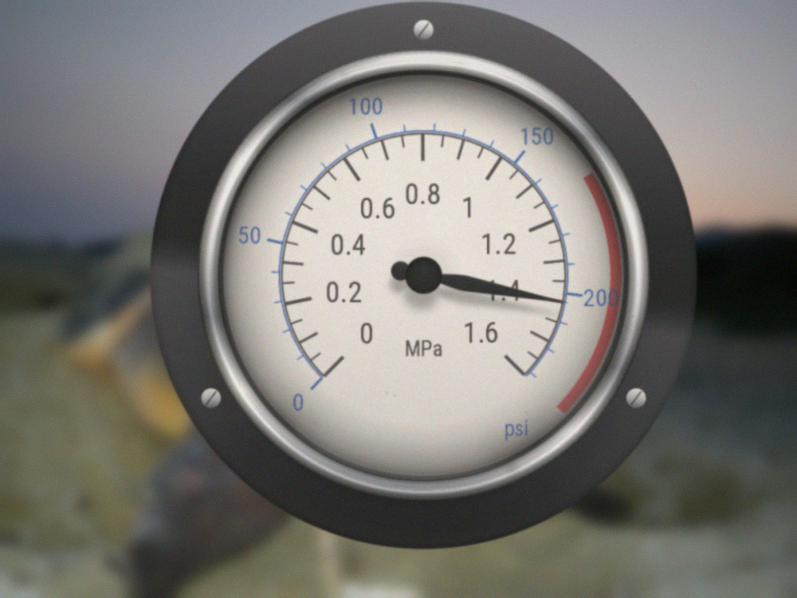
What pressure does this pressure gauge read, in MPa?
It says 1.4 MPa
